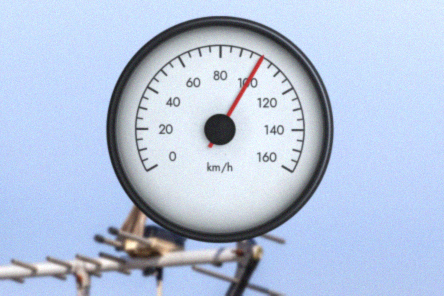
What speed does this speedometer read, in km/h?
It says 100 km/h
